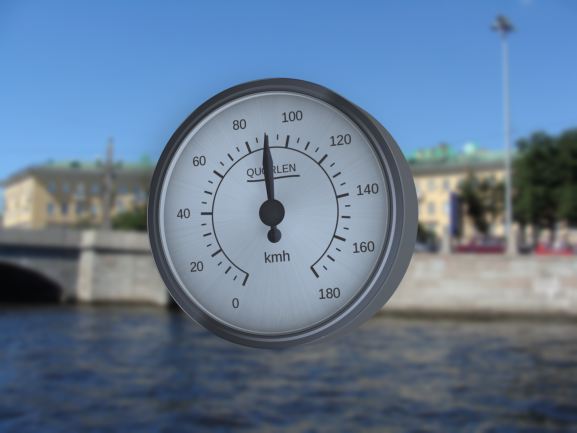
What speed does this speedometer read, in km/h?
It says 90 km/h
